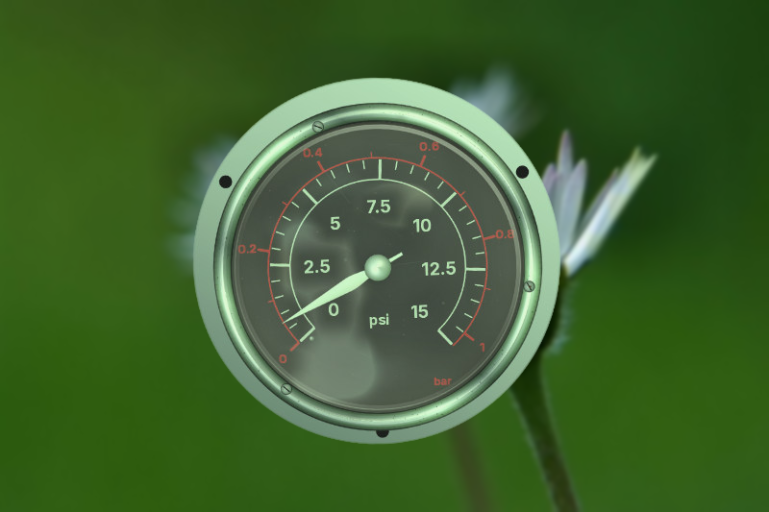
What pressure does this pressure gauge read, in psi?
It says 0.75 psi
